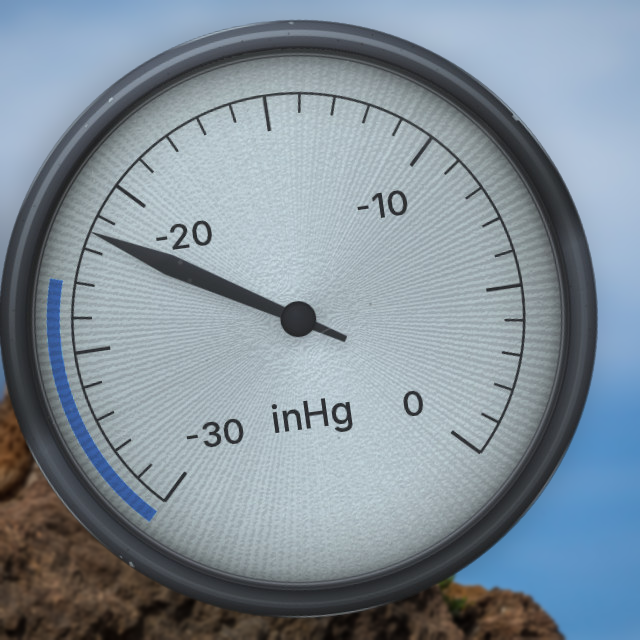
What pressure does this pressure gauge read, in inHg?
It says -21.5 inHg
